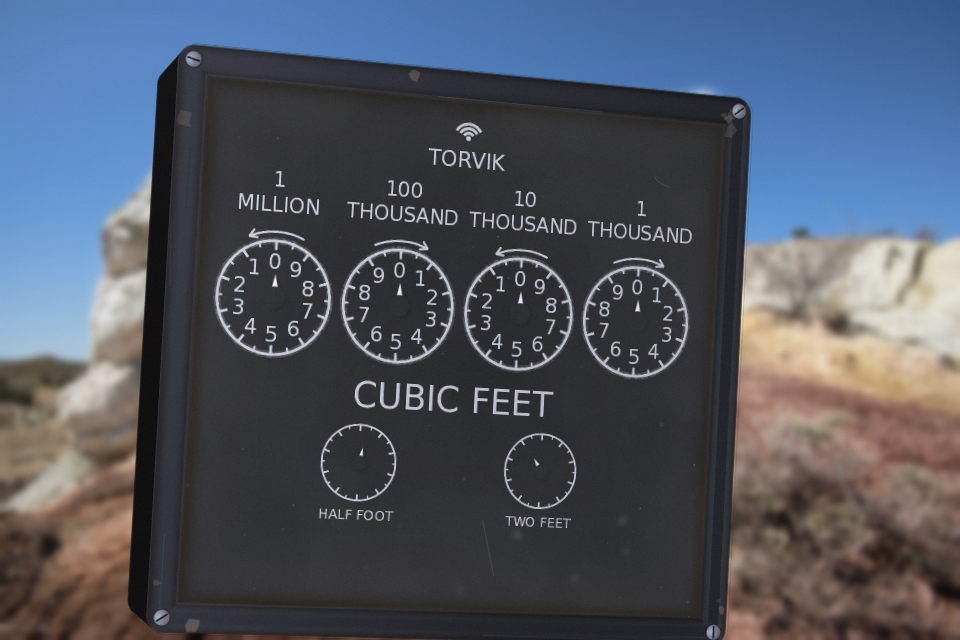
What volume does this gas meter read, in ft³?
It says 0 ft³
